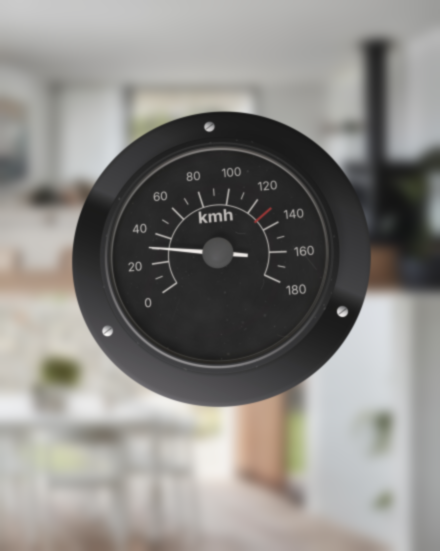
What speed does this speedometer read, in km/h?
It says 30 km/h
